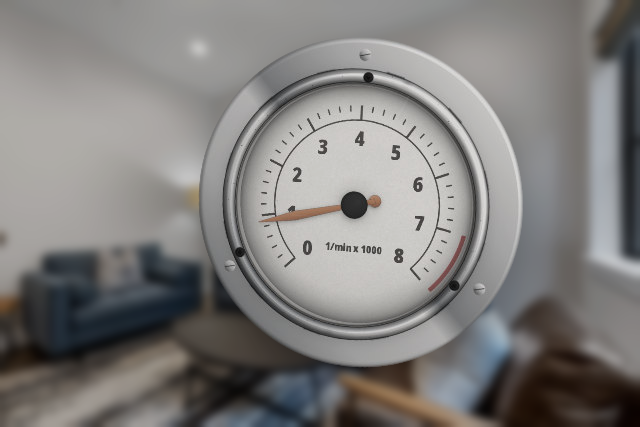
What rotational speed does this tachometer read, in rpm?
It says 900 rpm
